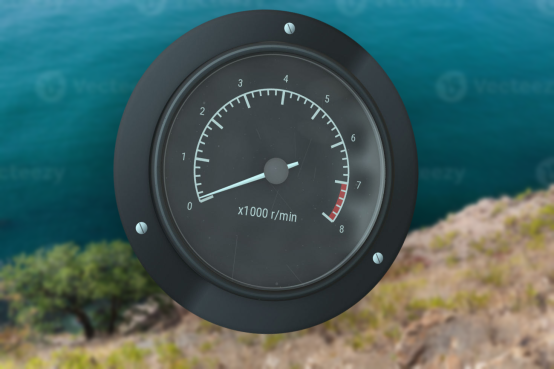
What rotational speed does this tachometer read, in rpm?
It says 100 rpm
